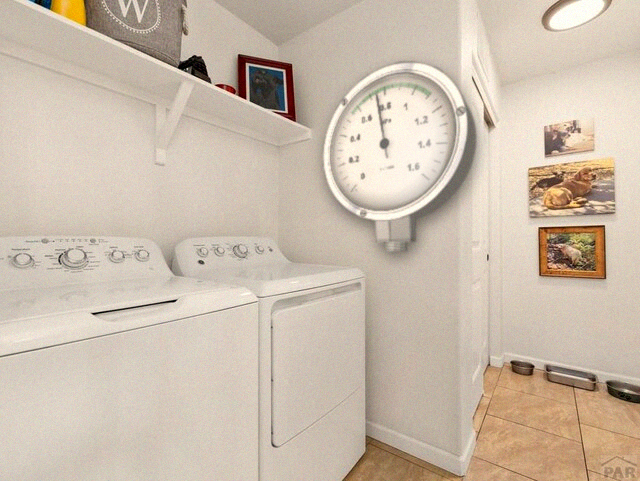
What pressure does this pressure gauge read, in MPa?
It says 0.75 MPa
